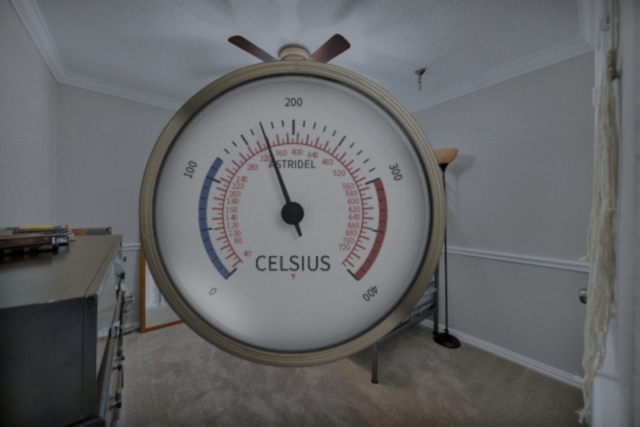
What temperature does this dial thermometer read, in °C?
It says 170 °C
